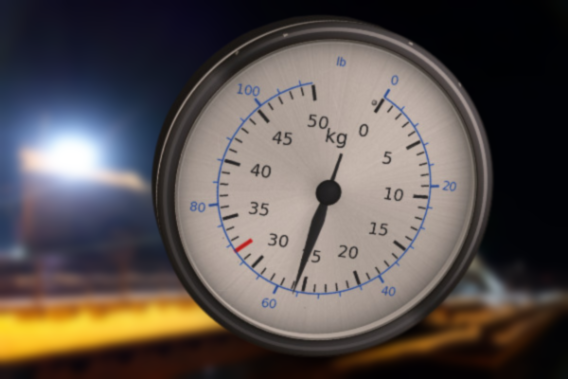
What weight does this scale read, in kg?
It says 26 kg
